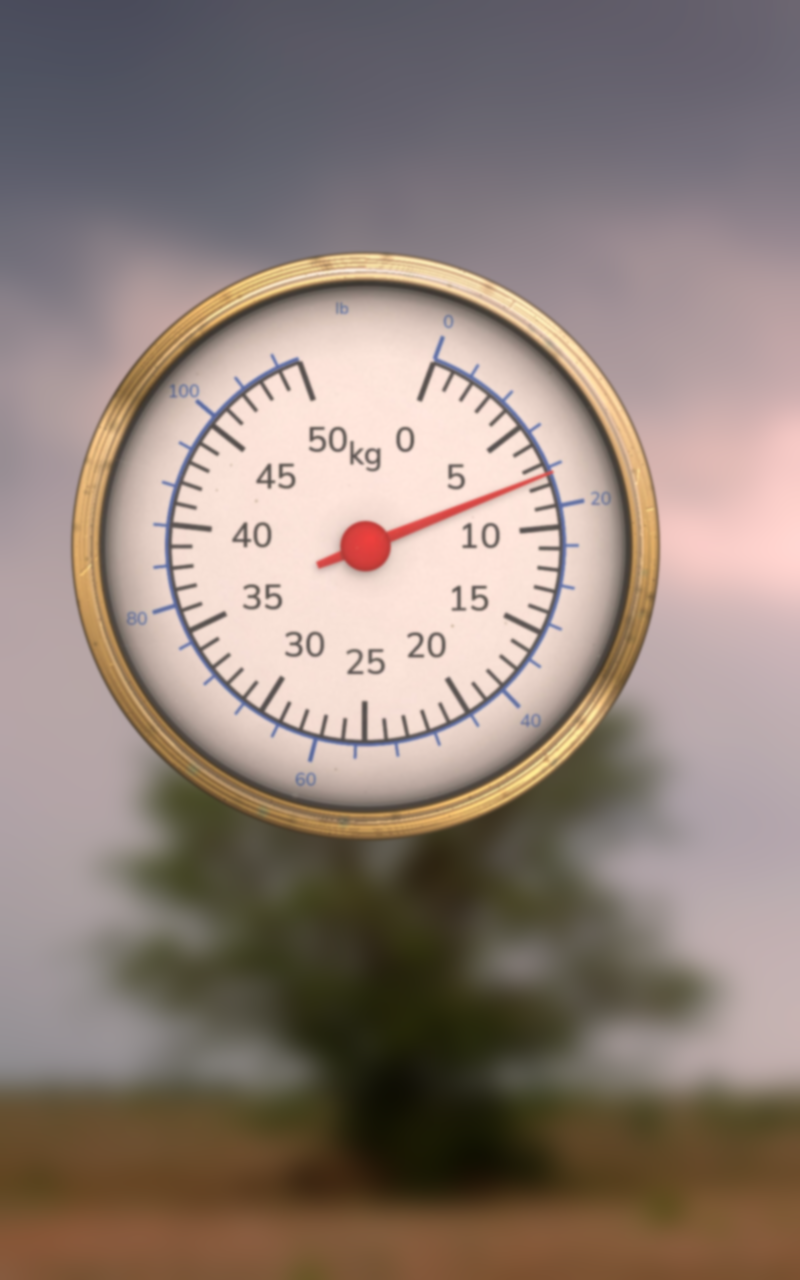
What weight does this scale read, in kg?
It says 7.5 kg
